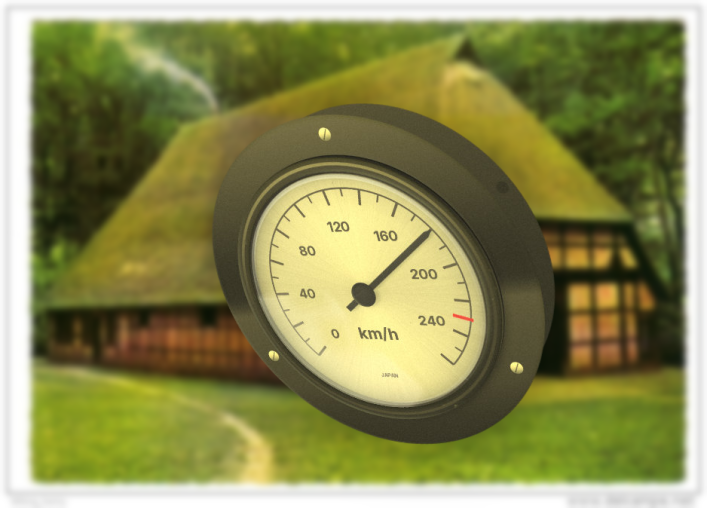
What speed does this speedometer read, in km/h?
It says 180 km/h
